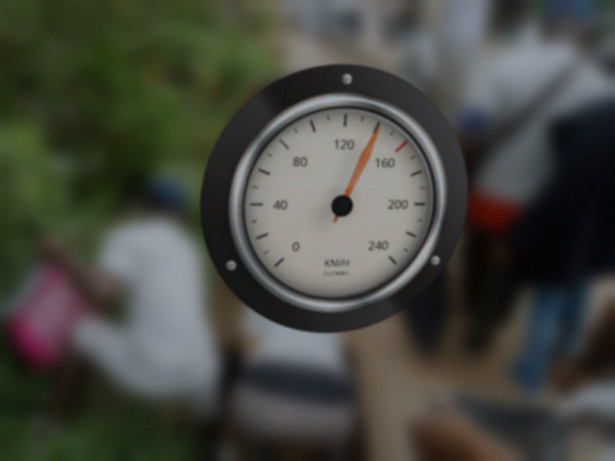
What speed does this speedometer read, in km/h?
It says 140 km/h
